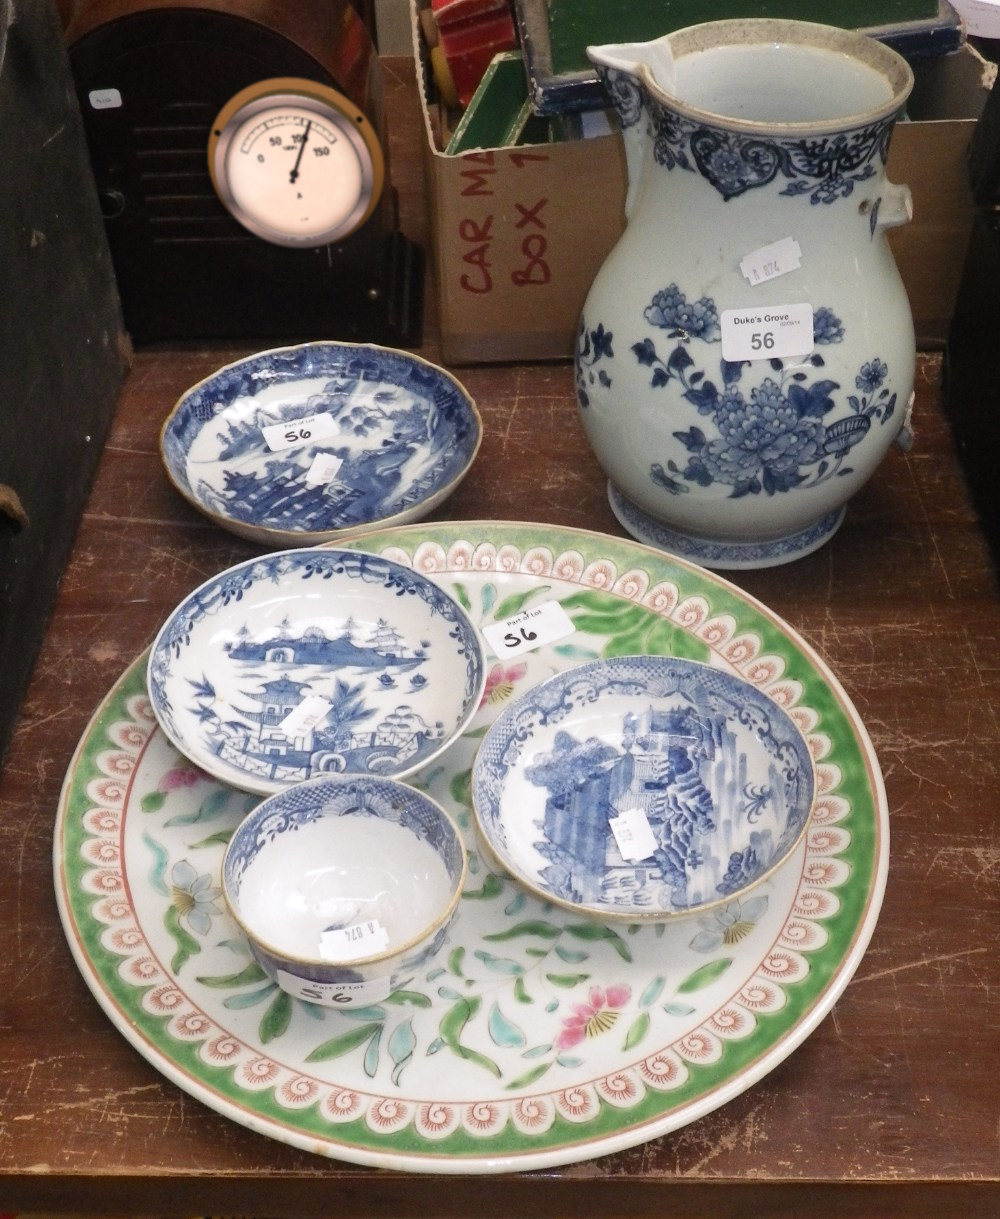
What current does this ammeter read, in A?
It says 110 A
